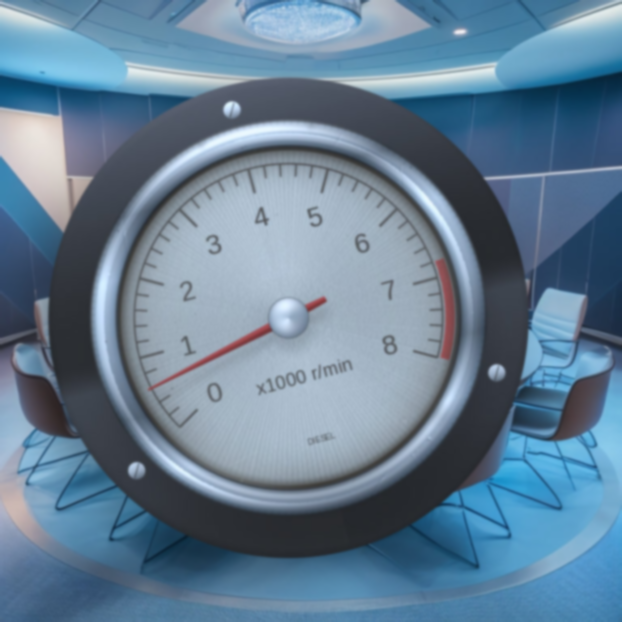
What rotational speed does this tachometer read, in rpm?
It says 600 rpm
